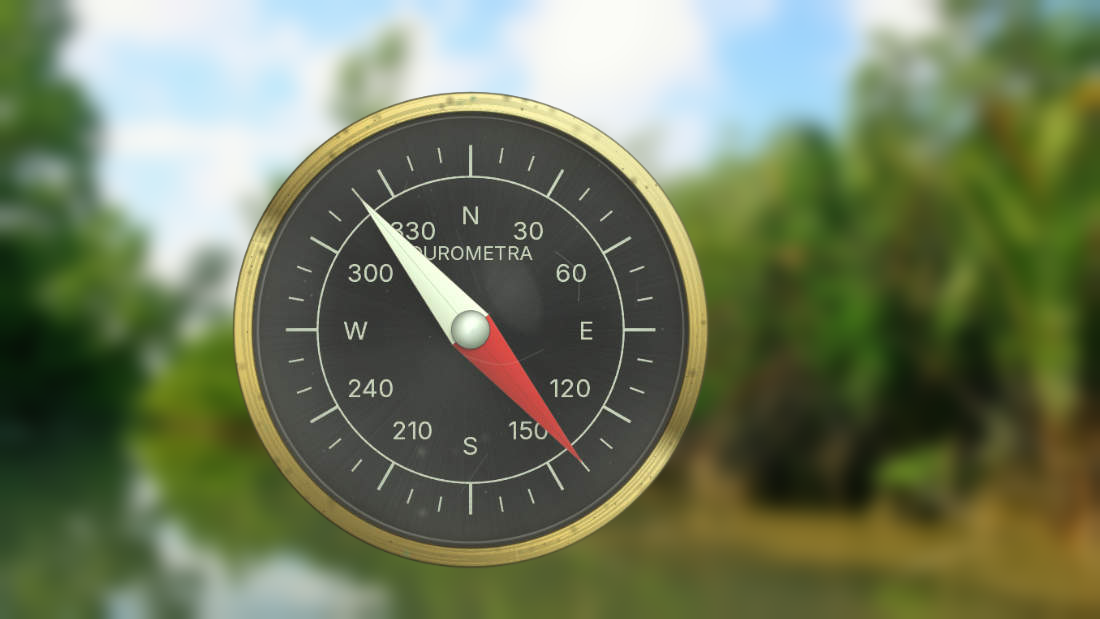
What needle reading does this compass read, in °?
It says 140 °
